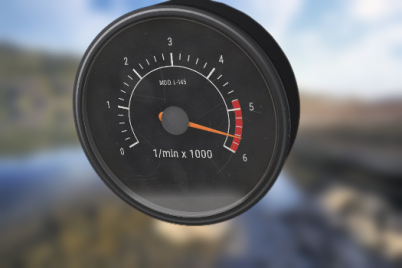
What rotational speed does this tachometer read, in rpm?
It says 5600 rpm
